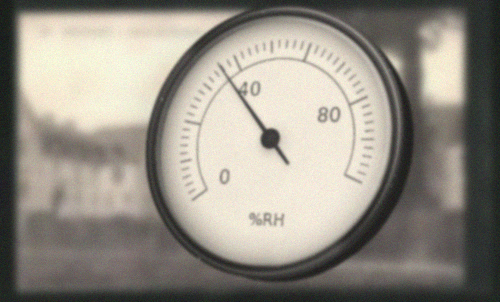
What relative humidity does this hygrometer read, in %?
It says 36 %
